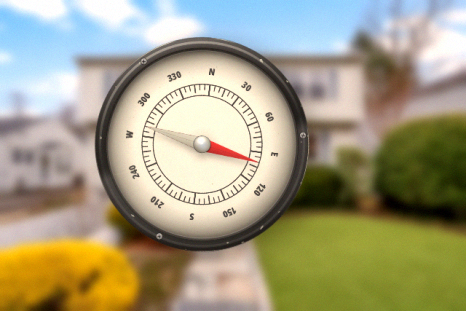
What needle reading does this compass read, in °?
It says 100 °
